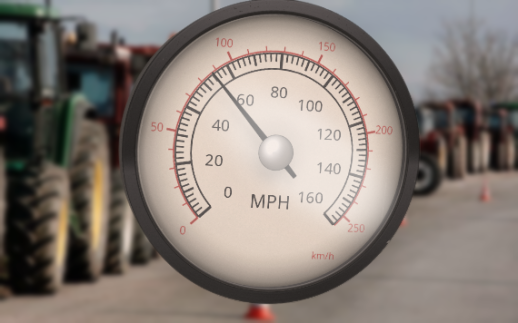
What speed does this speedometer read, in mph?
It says 54 mph
